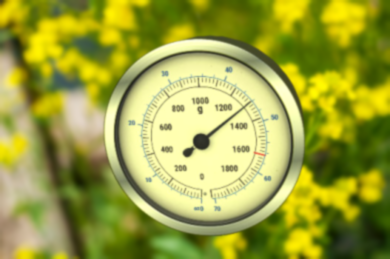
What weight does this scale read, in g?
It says 1300 g
